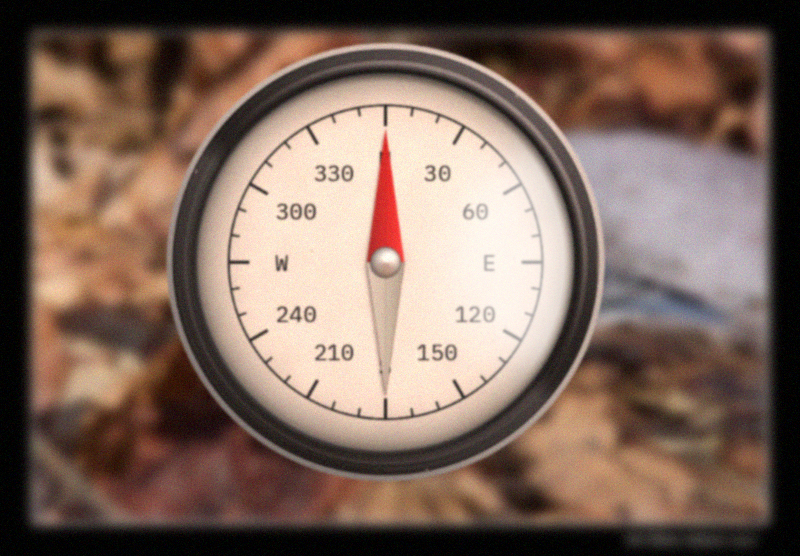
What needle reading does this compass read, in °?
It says 0 °
